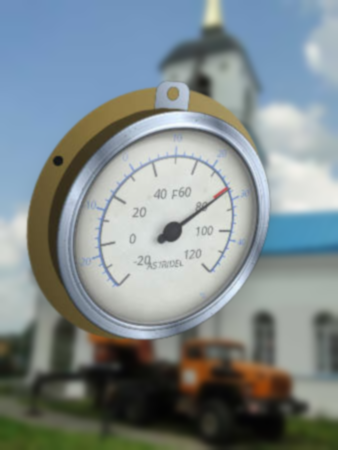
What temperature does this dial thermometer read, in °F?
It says 80 °F
